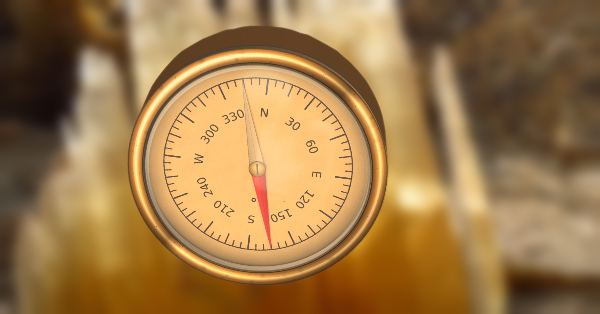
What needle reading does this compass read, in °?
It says 165 °
